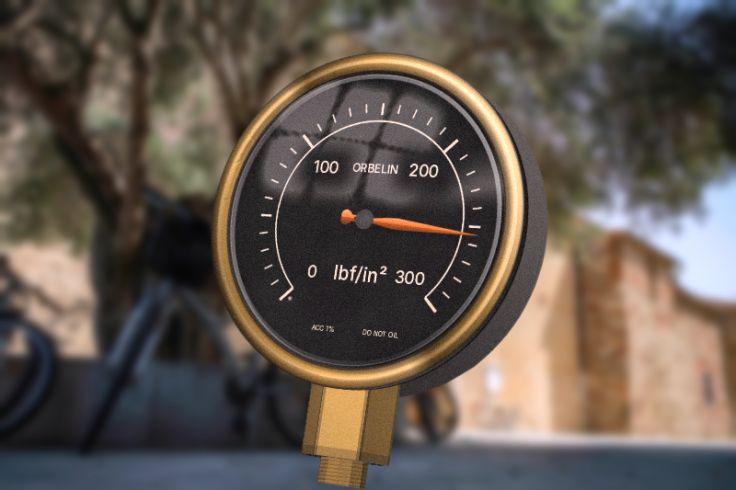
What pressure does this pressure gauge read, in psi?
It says 255 psi
